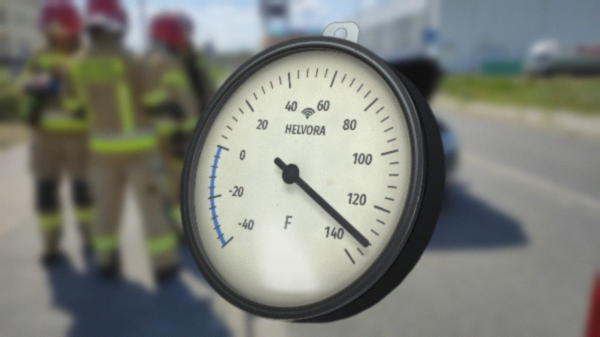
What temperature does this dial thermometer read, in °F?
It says 132 °F
